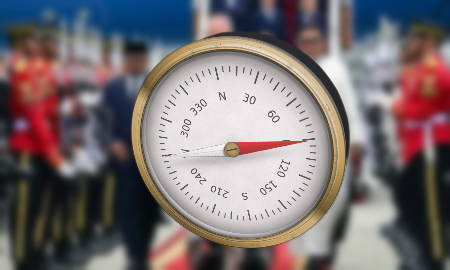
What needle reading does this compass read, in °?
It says 90 °
